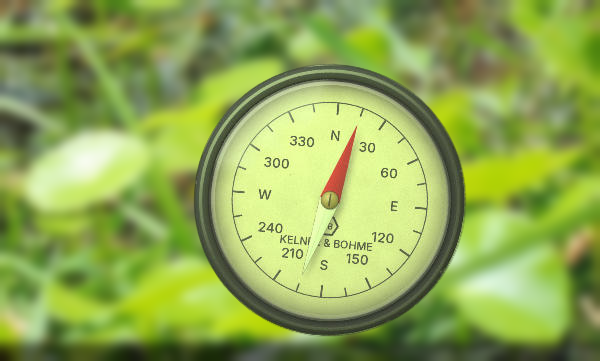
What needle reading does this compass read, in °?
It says 15 °
